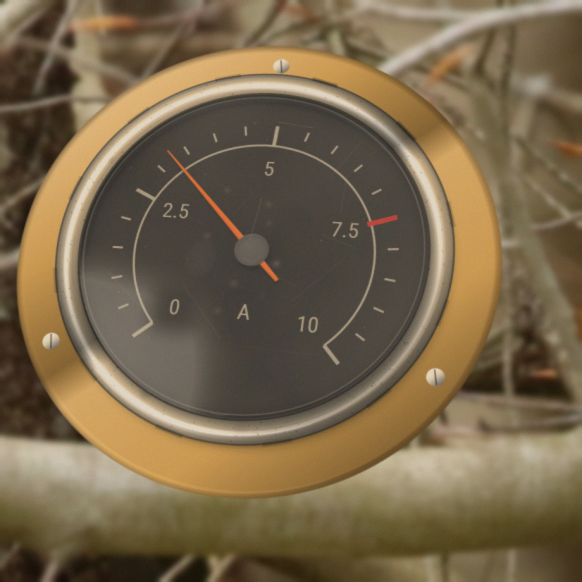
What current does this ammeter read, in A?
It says 3.25 A
